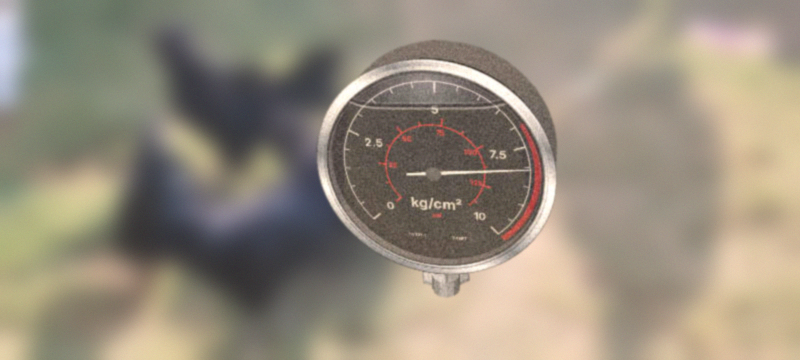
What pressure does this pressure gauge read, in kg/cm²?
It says 8 kg/cm²
